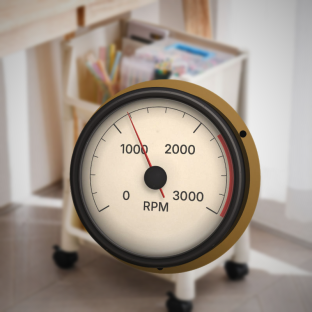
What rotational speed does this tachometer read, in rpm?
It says 1200 rpm
